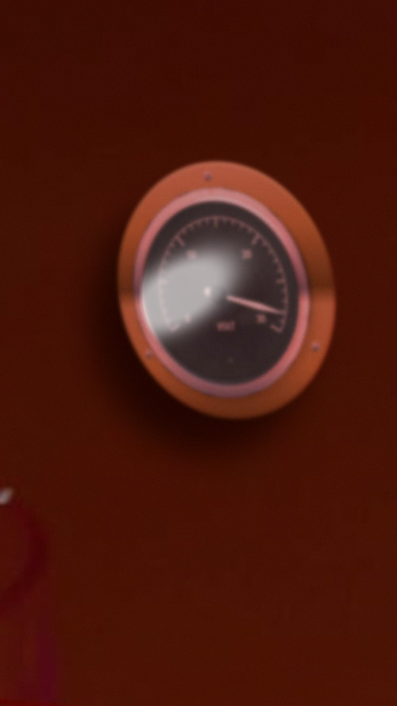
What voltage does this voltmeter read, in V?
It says 28 V
